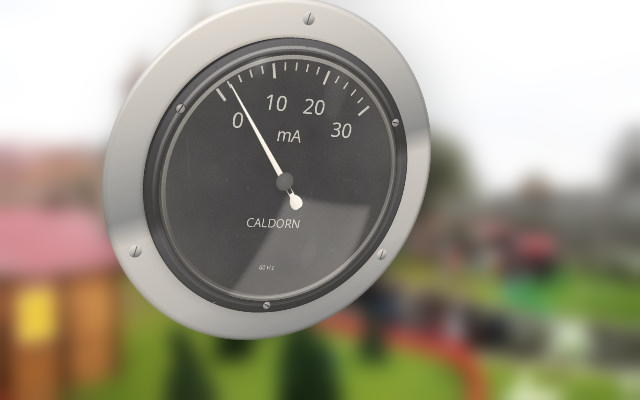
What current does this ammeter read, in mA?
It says 2 mA
